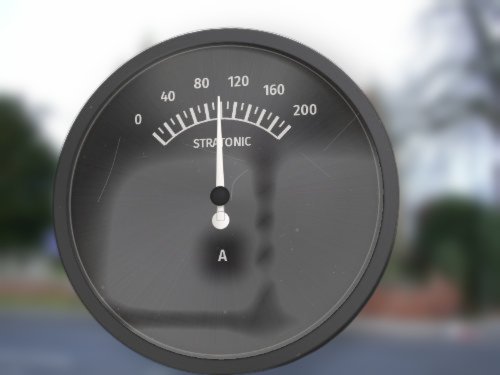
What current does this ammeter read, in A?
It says 100 A
